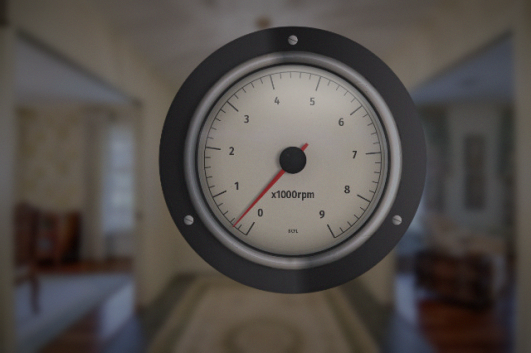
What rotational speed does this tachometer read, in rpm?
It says 300 rpm
